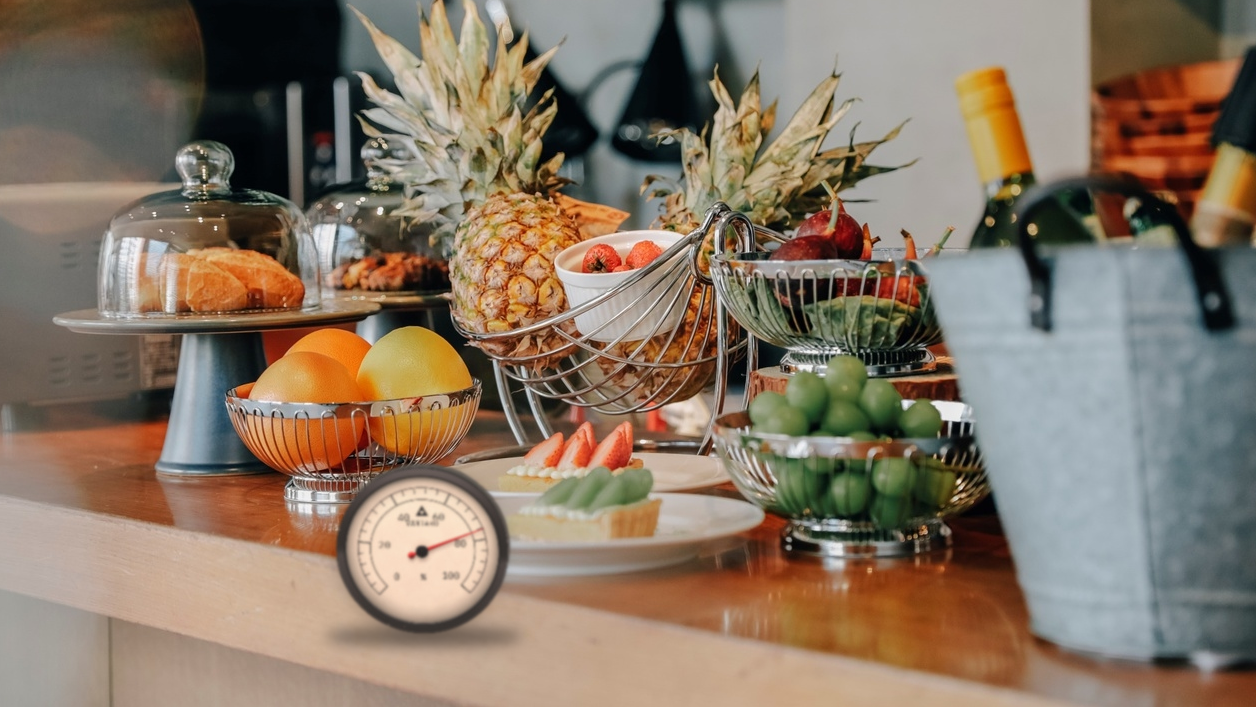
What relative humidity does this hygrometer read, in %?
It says 76 %
